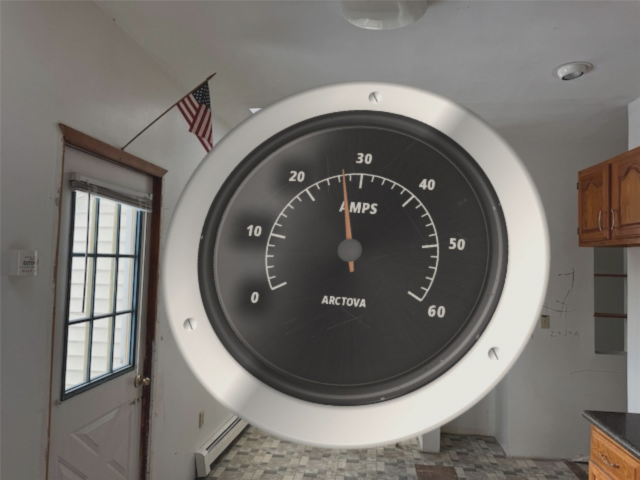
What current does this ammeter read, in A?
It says 27 A
